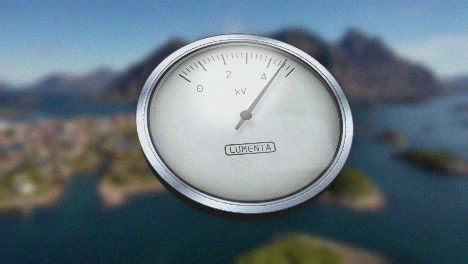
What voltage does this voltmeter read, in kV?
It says 4.6 kV
